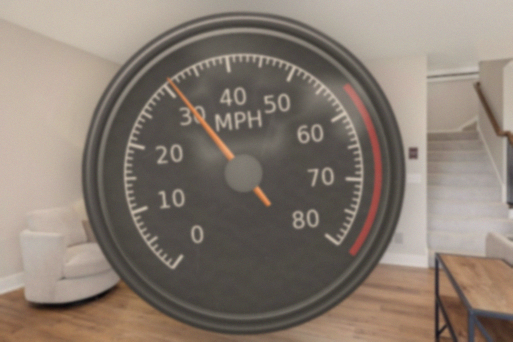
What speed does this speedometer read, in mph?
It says 31 mph
